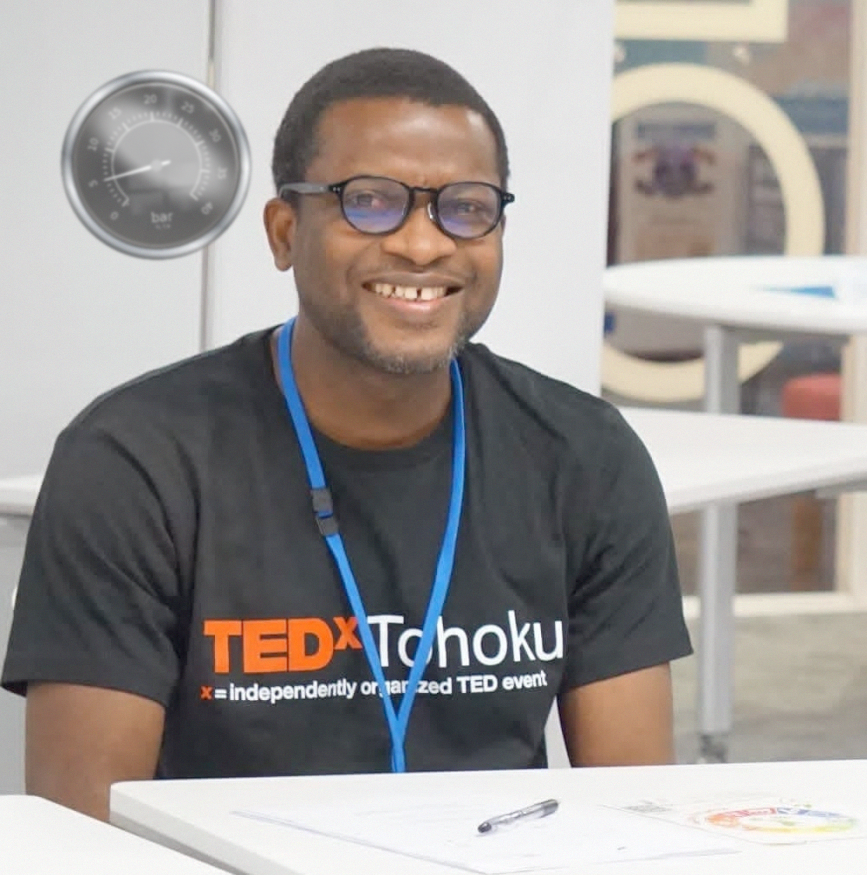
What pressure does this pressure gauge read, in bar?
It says 5 bar
